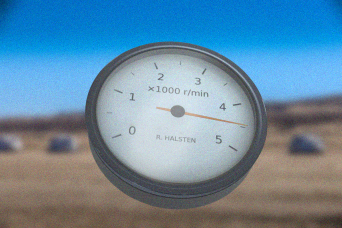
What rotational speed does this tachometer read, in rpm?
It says 4500 rpm
